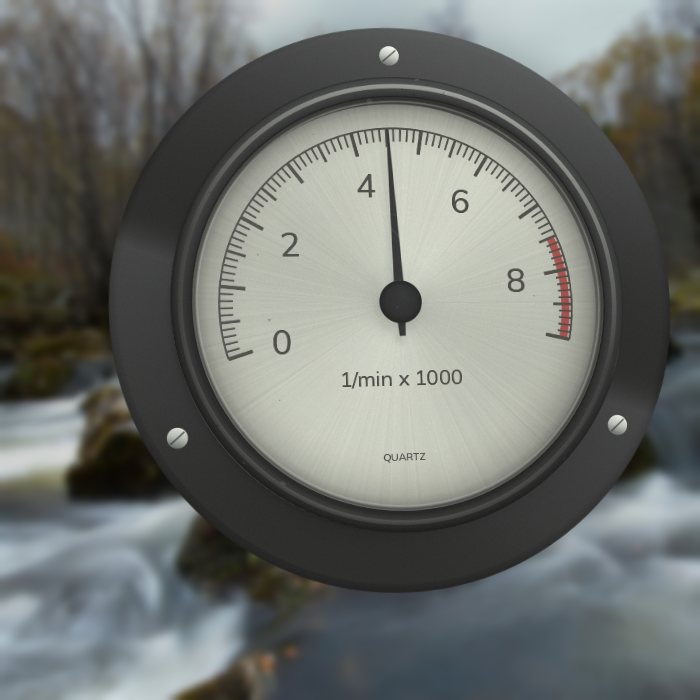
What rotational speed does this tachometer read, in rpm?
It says 4500 rpm
